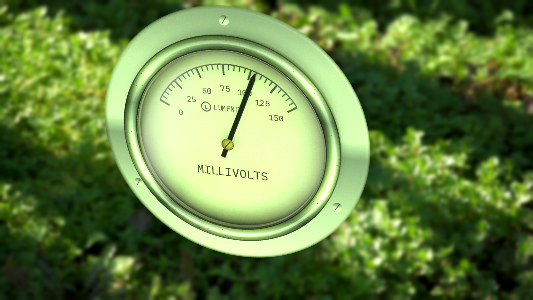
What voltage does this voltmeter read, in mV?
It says 105 mV
